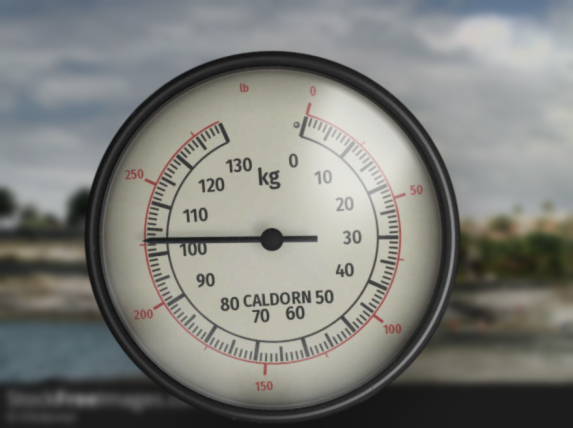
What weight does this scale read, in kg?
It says 103 kg
